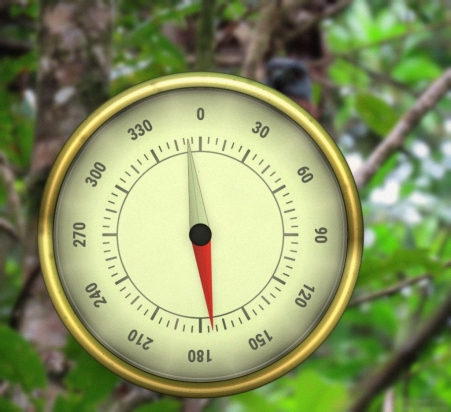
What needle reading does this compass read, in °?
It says 172.5 °
